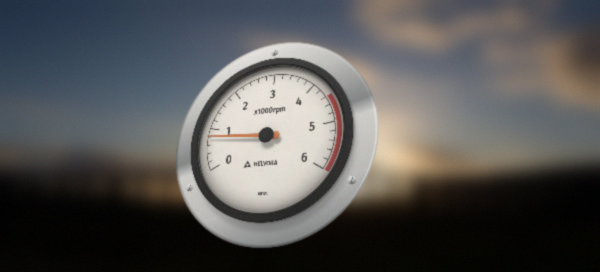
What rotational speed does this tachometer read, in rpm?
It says 800 rpm
